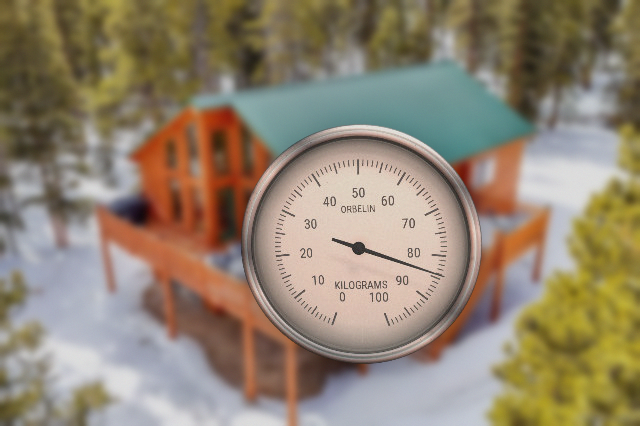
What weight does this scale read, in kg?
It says 84 kg
